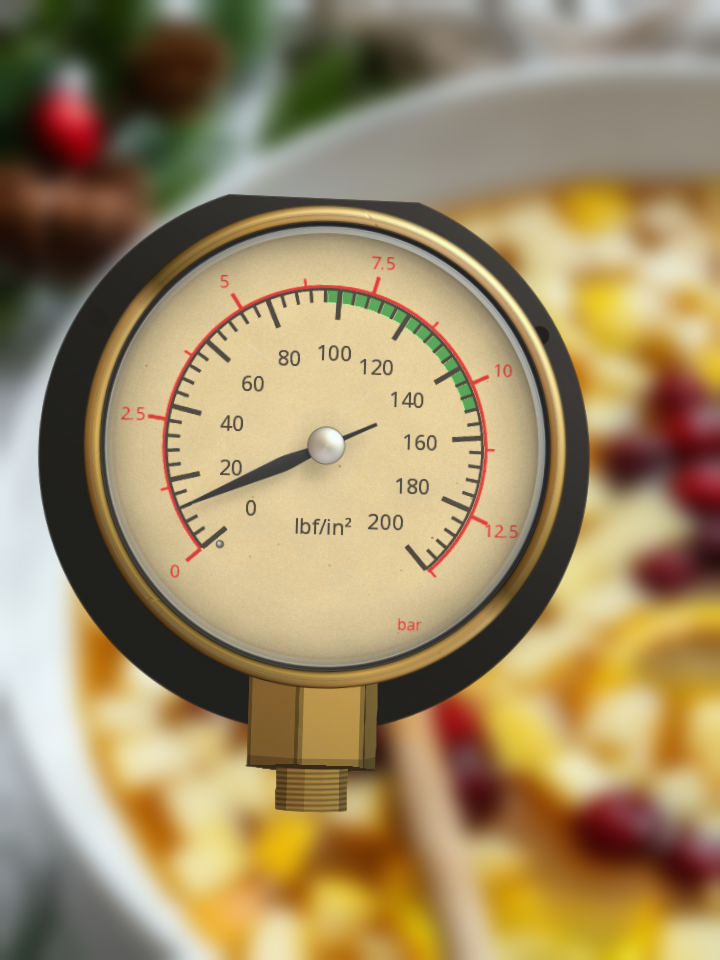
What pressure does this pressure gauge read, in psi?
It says 12 psi
